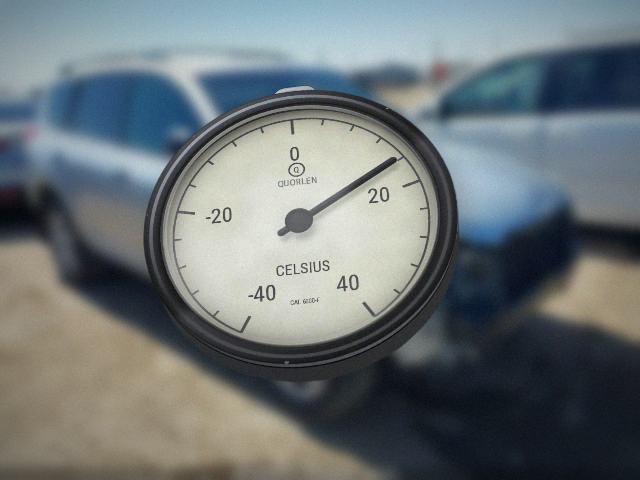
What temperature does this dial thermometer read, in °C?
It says 16 °C
